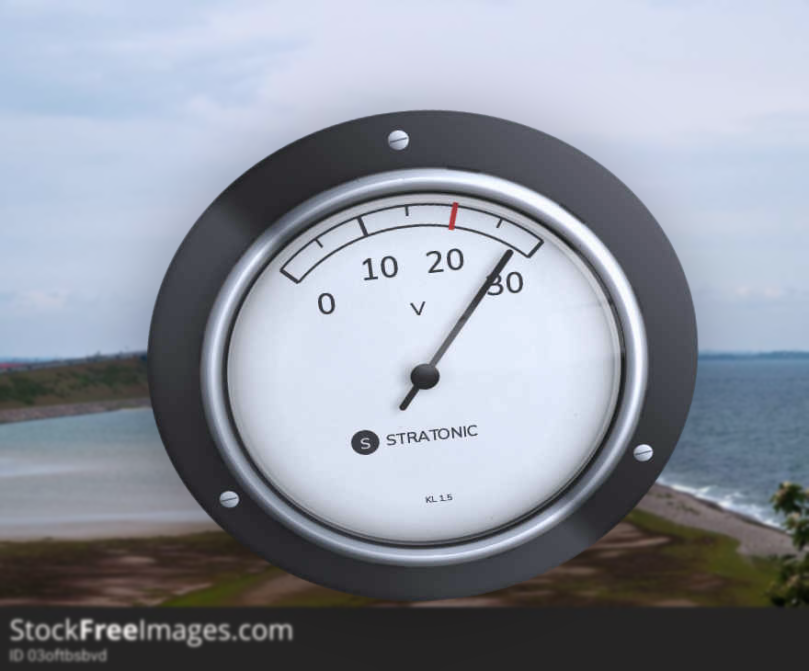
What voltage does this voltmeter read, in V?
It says 27.5 V
